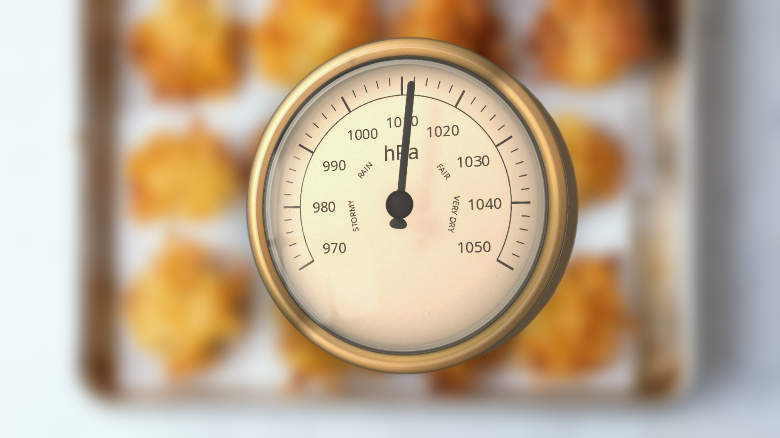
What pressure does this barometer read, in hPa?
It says 1012 hPa
